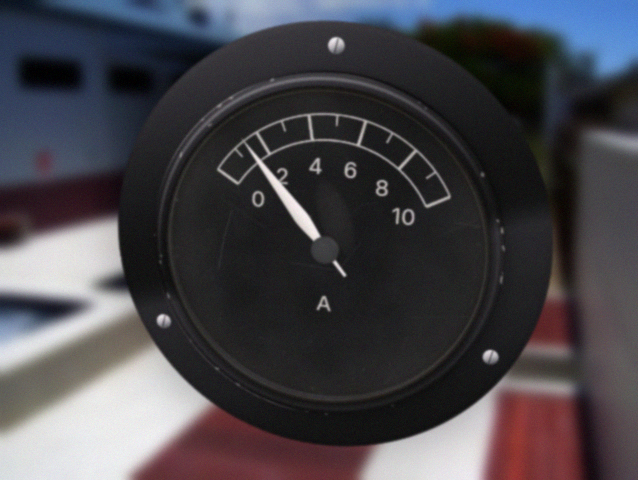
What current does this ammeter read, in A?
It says 1.5 A
